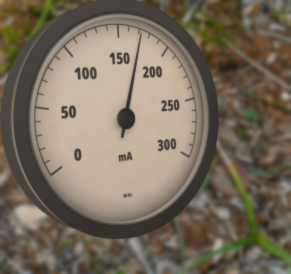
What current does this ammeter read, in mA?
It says 170 mA
